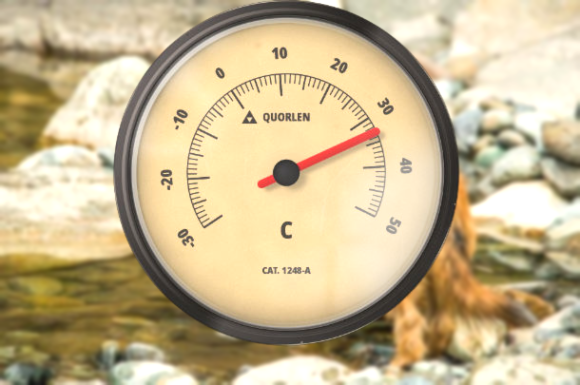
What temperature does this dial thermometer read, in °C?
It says 33 °C
